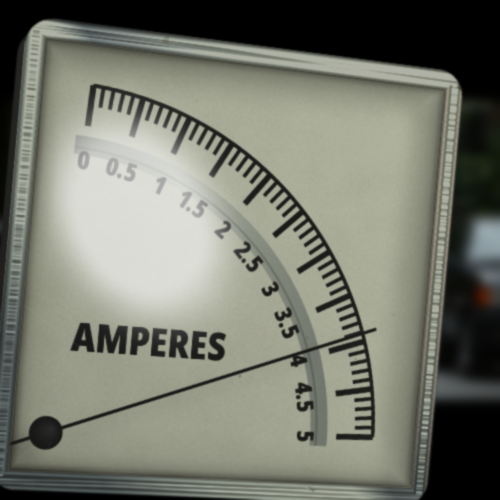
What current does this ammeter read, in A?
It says 3.9 A
